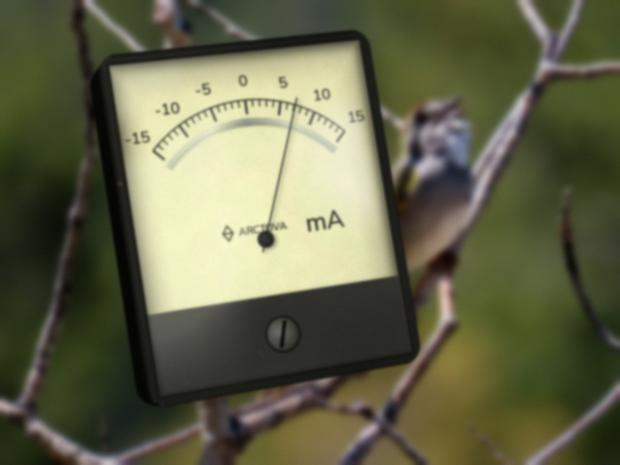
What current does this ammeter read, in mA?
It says 7 mA
